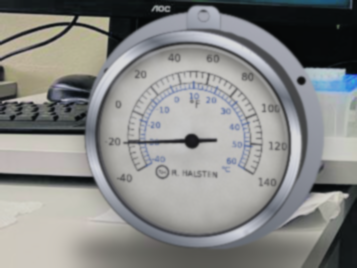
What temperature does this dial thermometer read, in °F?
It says -20 °F
